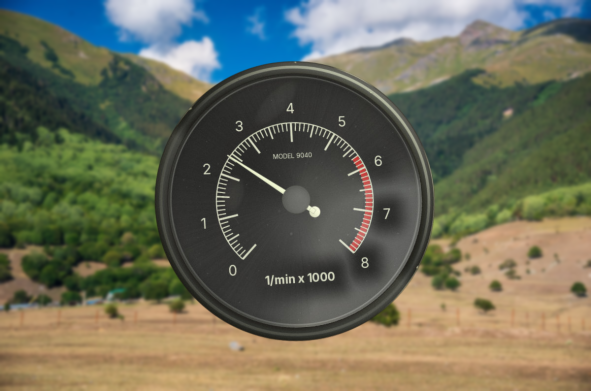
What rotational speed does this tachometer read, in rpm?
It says 2400 rpm
